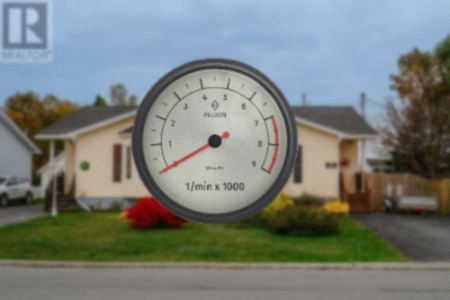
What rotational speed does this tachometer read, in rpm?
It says 0 rpm
